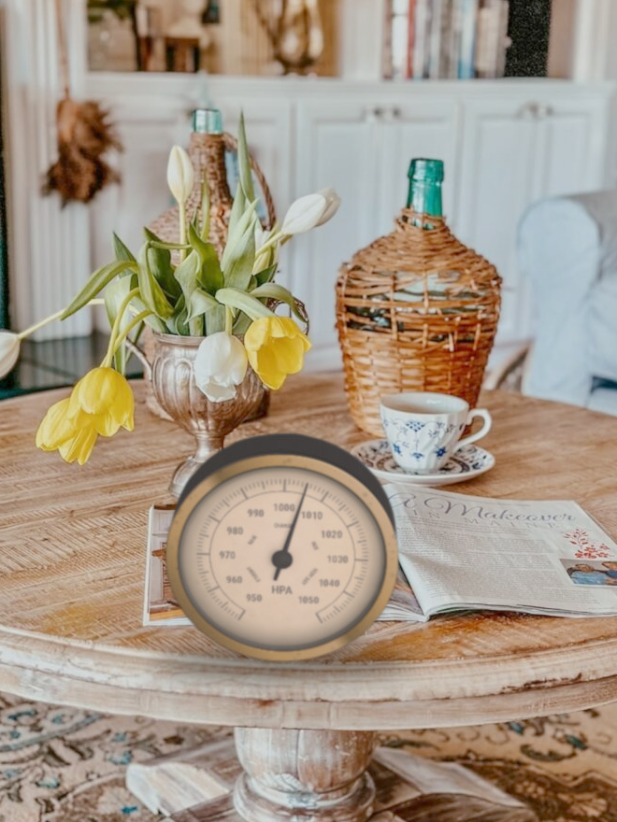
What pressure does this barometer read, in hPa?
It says 1005 hPa
